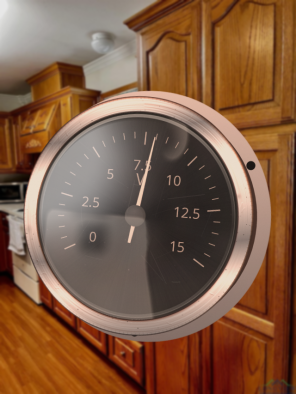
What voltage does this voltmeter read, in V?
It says 8 V
